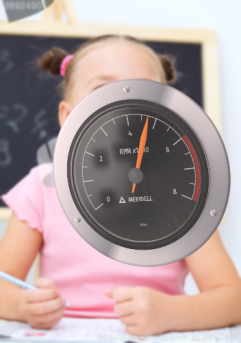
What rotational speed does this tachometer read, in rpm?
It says 4750 rpm
